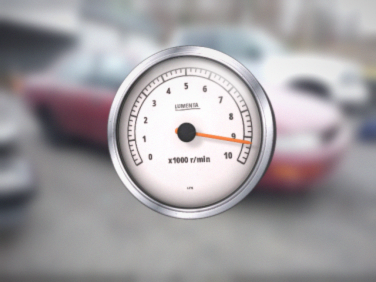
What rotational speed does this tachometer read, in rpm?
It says 9200 rpm
